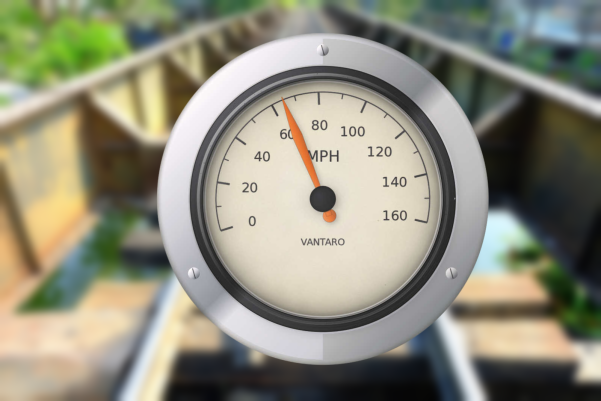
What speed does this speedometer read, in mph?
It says 65 mph
